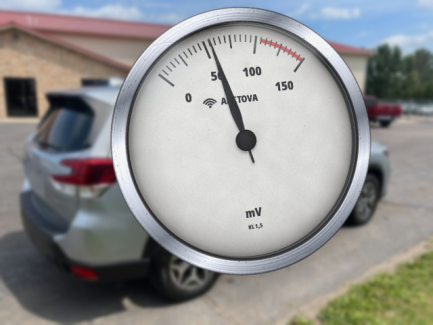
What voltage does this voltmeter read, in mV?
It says 55 mV
